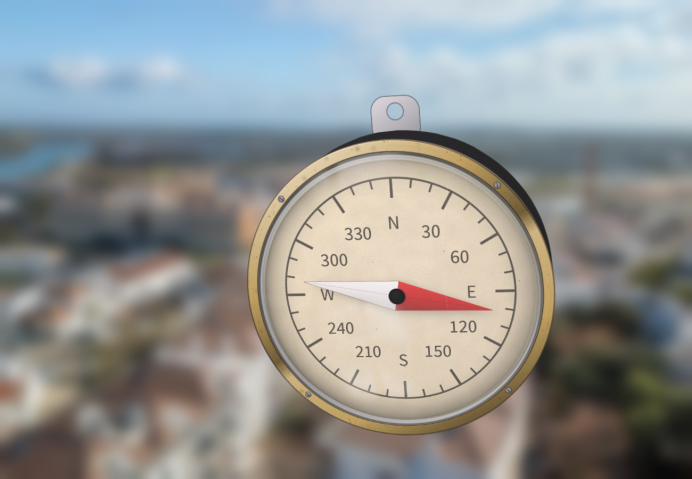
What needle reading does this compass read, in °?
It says 100 °
